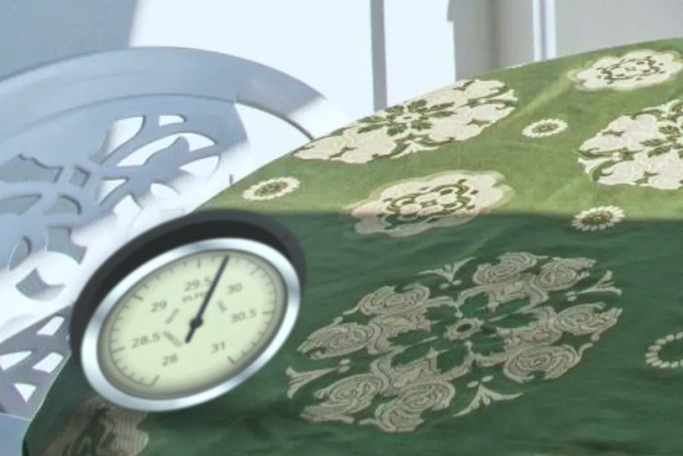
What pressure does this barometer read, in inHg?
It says 29.7 inHg
